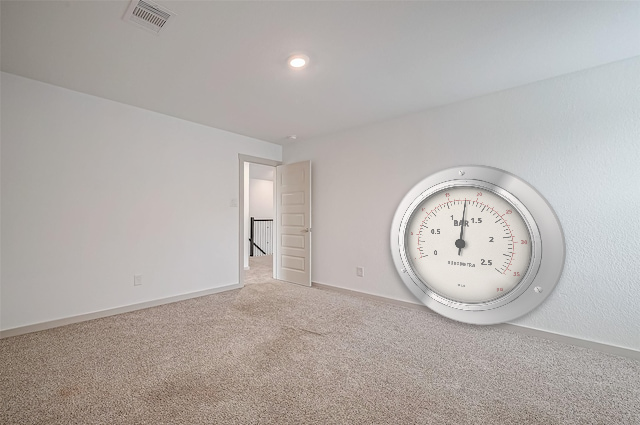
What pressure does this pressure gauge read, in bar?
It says 1.25 bar
